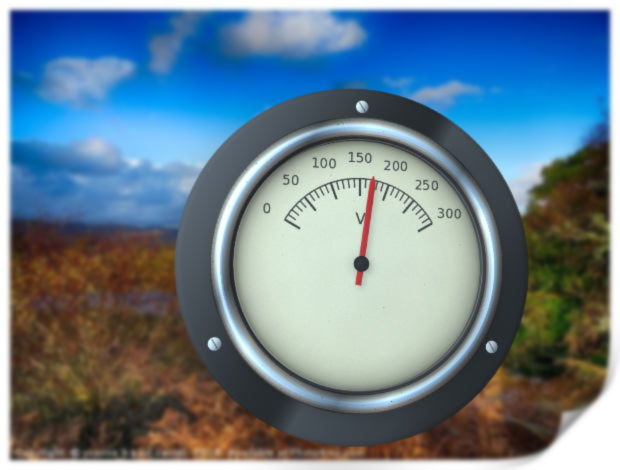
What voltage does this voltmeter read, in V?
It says 170 V
